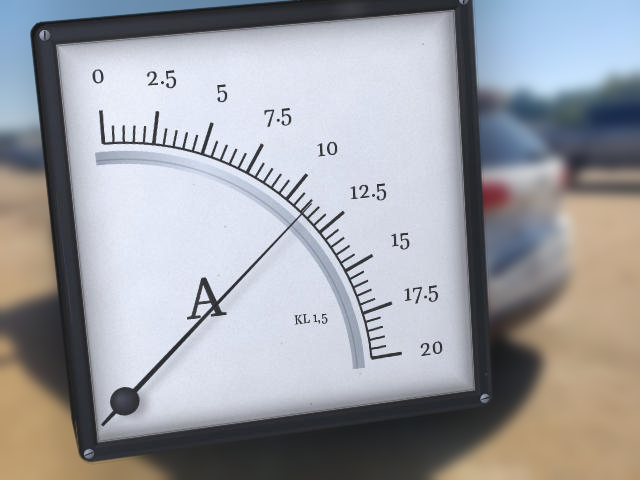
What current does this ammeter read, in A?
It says 11 A
